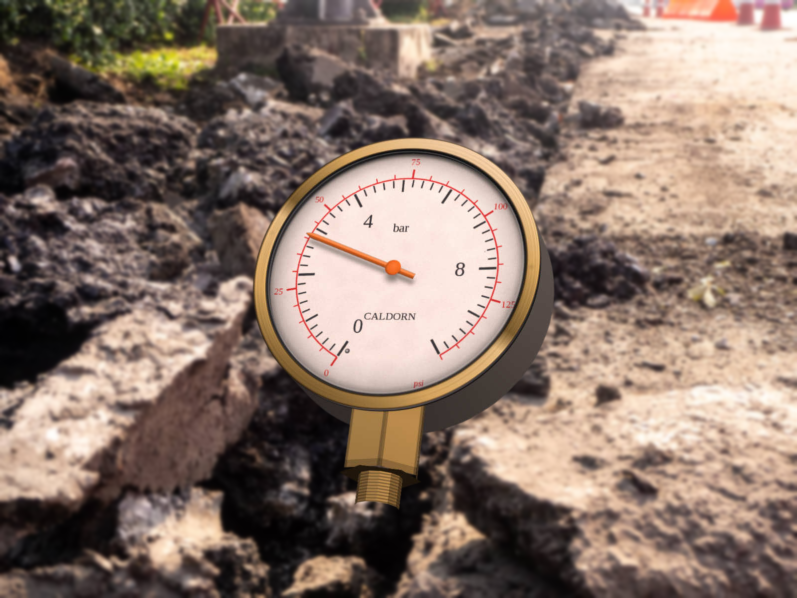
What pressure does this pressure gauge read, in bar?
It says 2.8 bar
